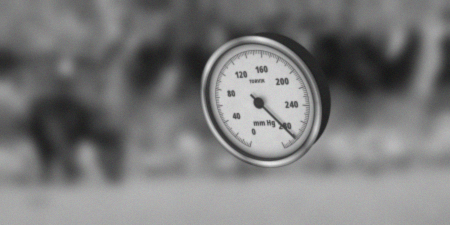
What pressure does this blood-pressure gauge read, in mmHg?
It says 280 mmHg
